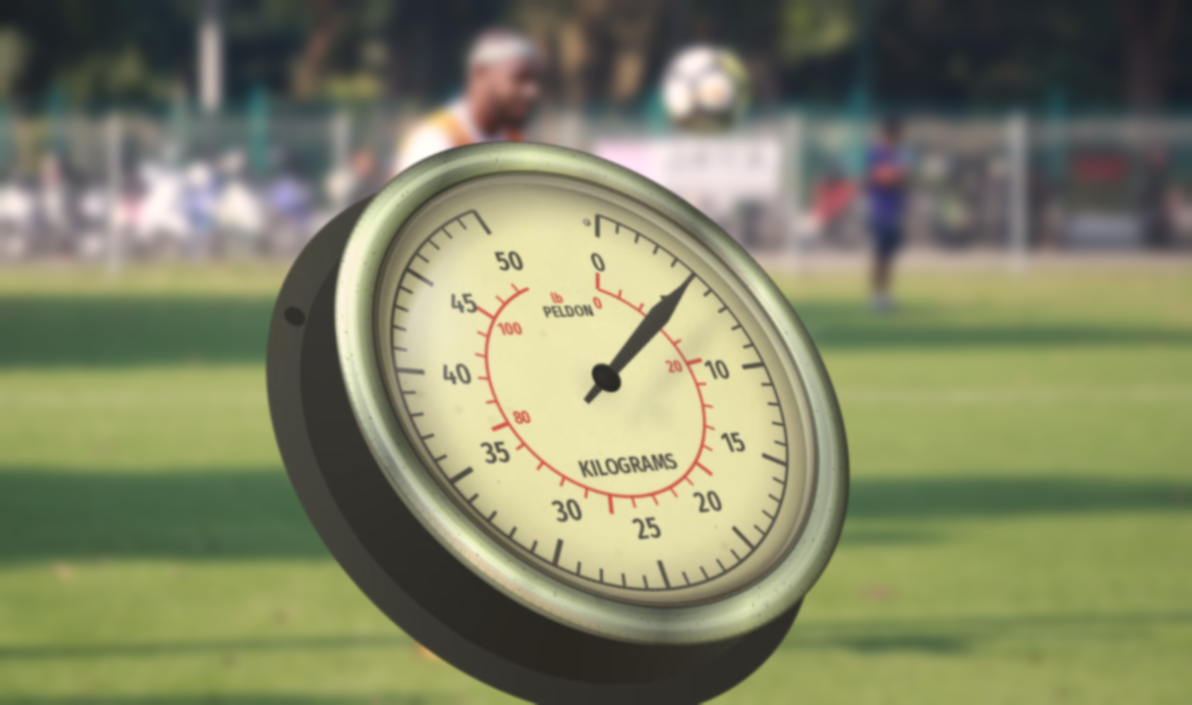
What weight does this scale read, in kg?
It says 5 kg
